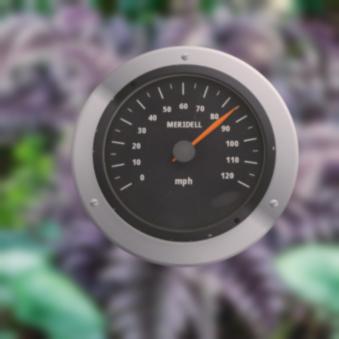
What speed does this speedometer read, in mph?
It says 85 mph
